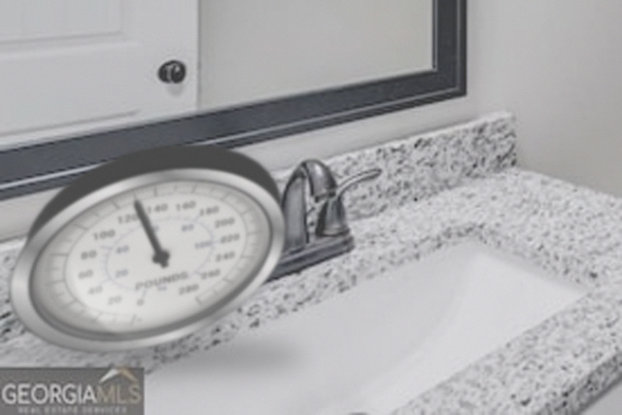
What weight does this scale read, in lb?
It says 130 lb
